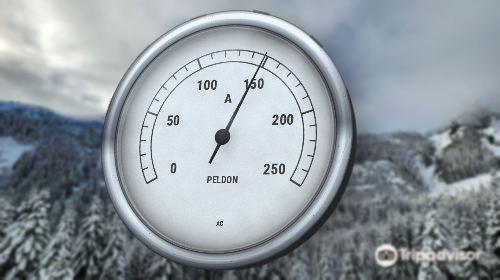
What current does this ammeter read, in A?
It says 150 A
